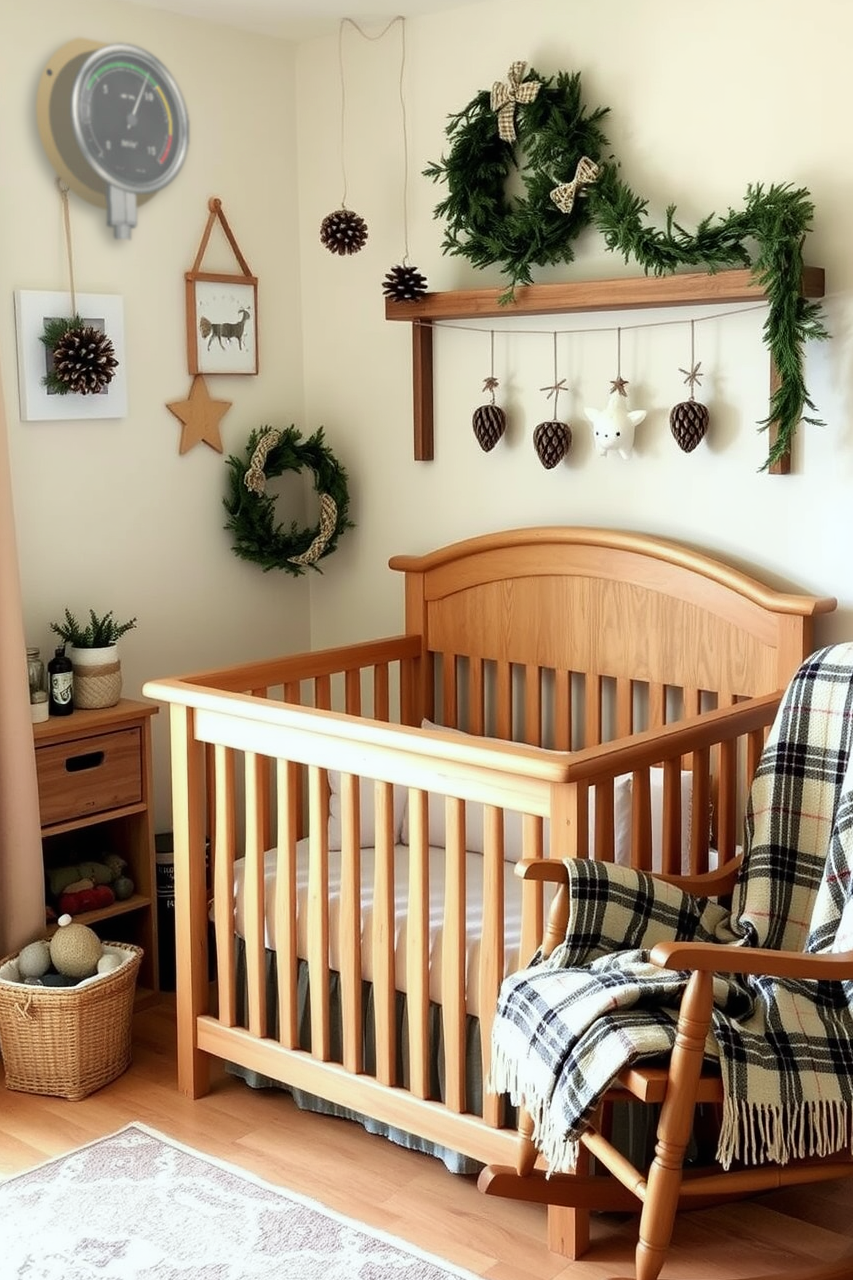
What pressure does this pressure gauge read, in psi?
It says 9 psi
